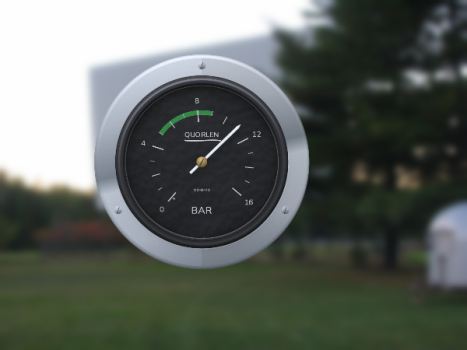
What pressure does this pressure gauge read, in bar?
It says 11 bar
